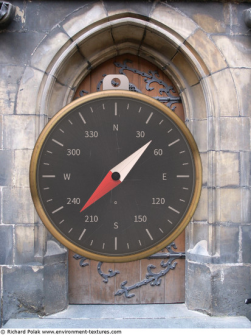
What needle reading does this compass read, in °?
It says 225 °
